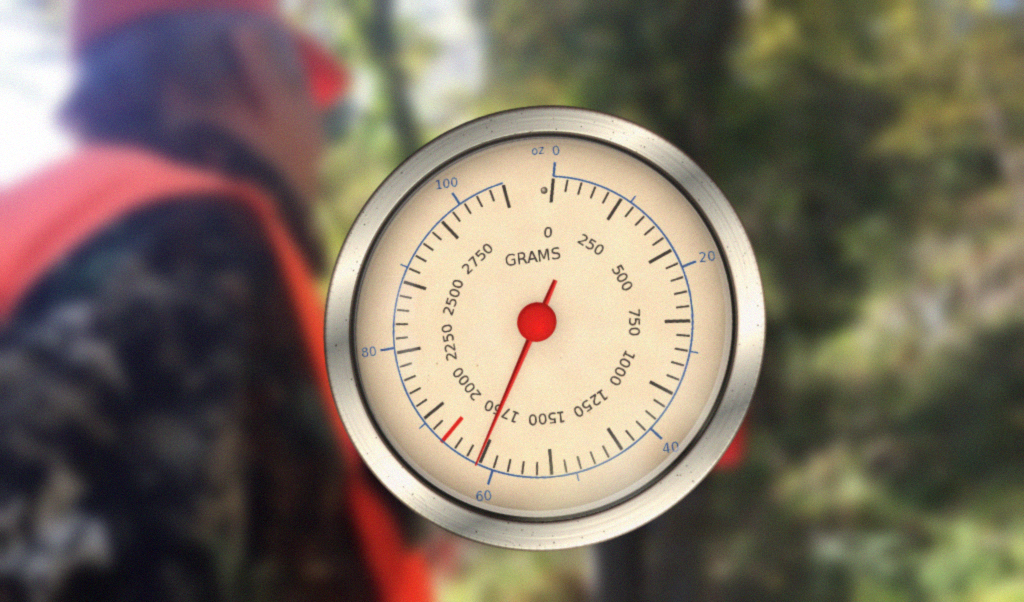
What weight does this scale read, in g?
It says 1750 g
